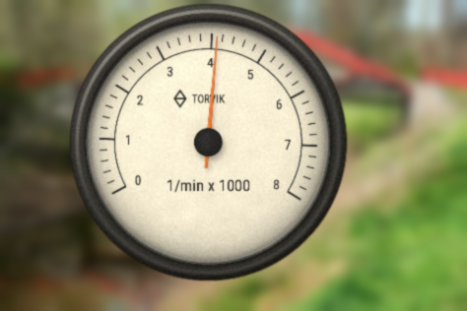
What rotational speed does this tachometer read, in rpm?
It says 4100 rpm
